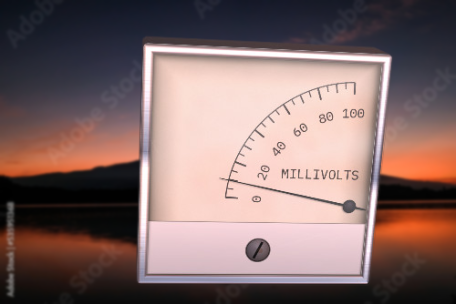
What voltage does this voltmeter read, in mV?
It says 10 mV
